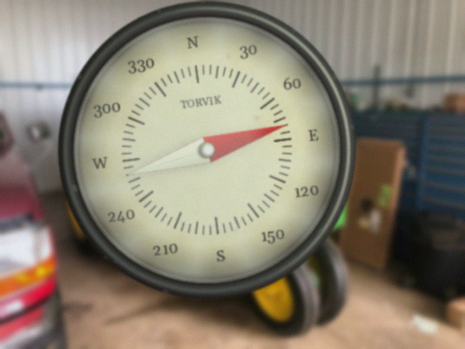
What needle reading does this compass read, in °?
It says 80 °
